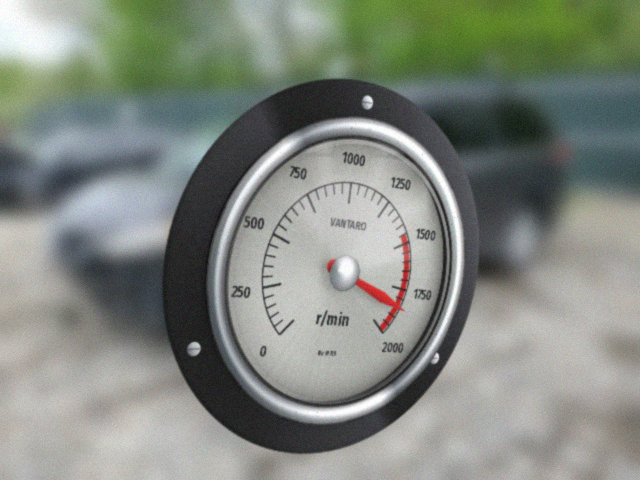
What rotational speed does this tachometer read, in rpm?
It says 1850 rpm
